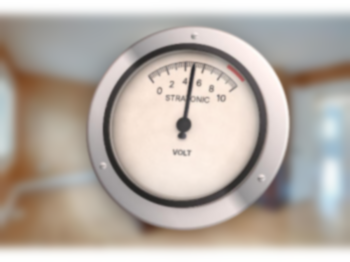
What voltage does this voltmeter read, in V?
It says 5 V
